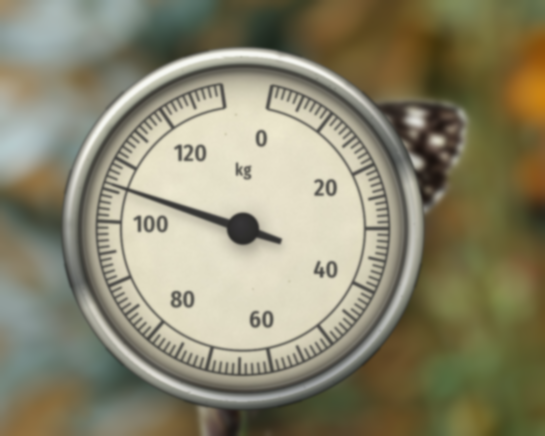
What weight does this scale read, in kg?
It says 106 kg
